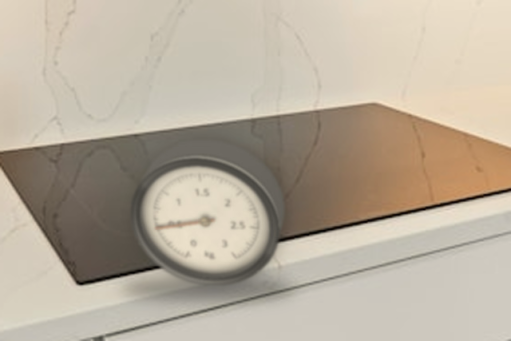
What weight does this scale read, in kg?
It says 0.5 kg
